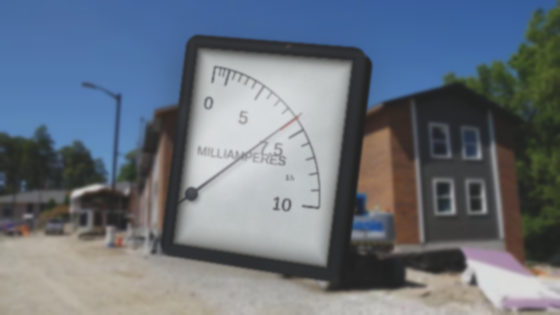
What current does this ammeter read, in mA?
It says 7 mA
